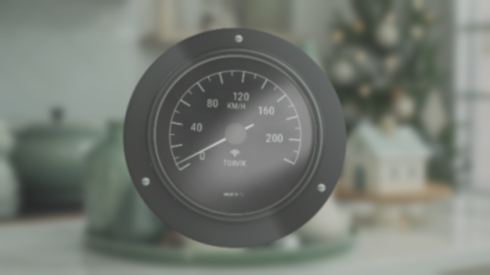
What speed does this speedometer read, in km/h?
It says 5 km/h
